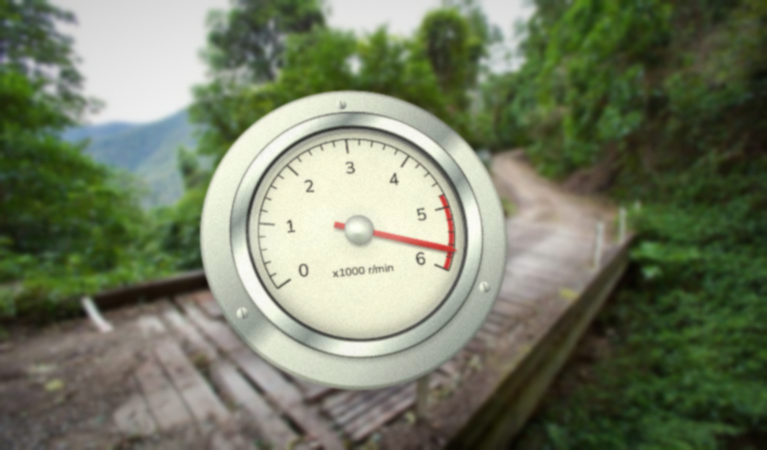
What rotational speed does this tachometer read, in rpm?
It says 5700 rpm
